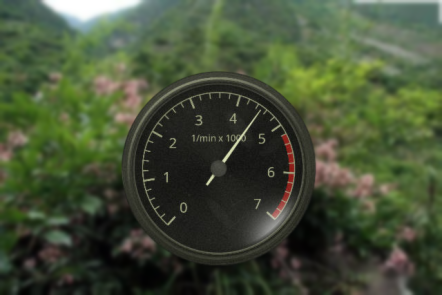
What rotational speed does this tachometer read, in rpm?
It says 4500 rpm
